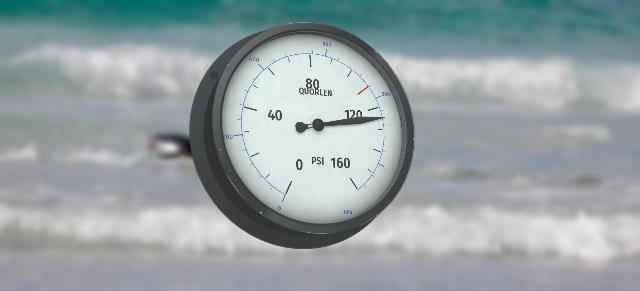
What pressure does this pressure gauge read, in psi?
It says 125 psi
